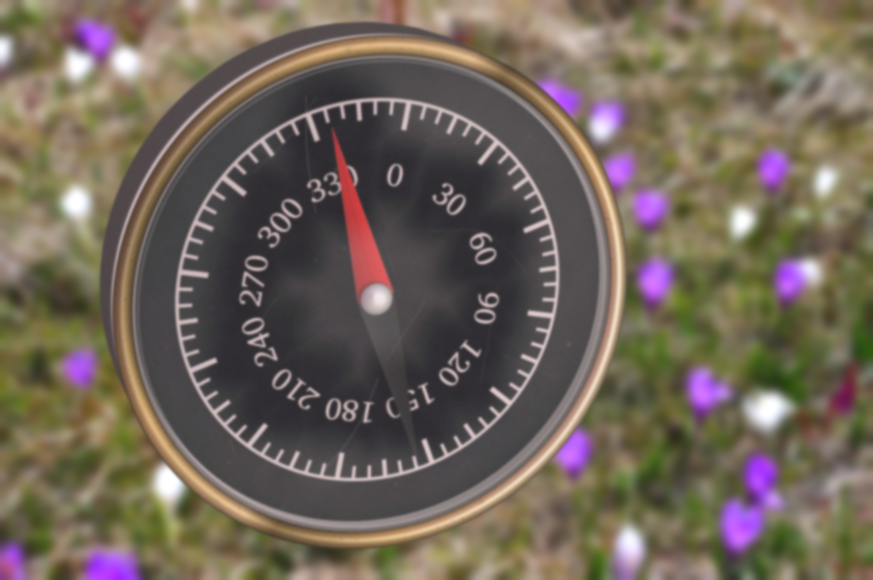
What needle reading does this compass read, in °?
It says 335 °
